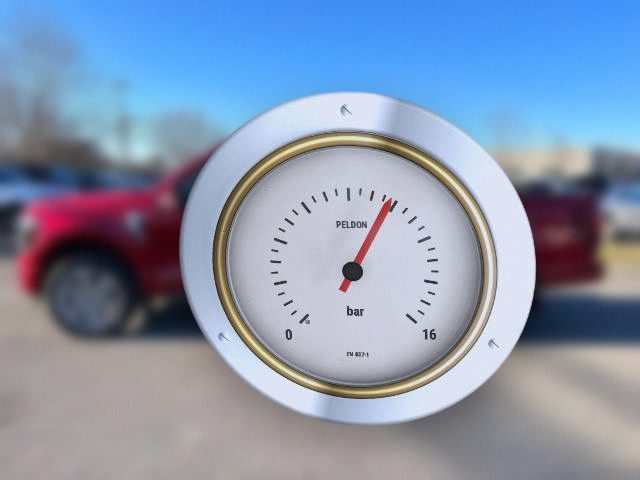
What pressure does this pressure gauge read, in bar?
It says 9.75 bar
